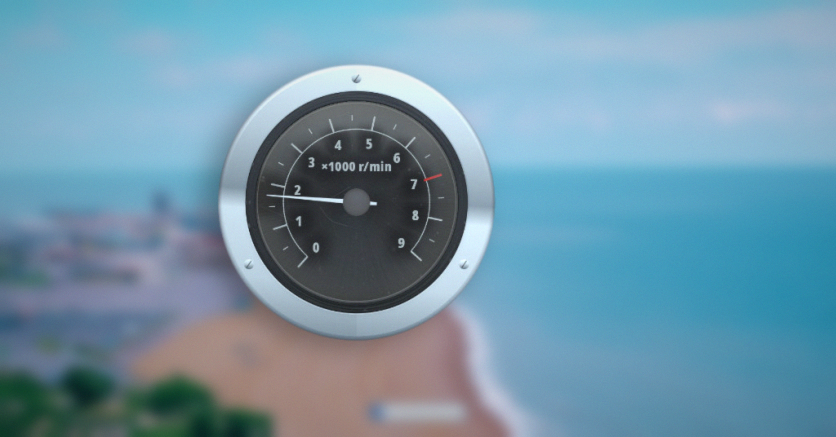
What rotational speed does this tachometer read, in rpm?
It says 1750 rpm
